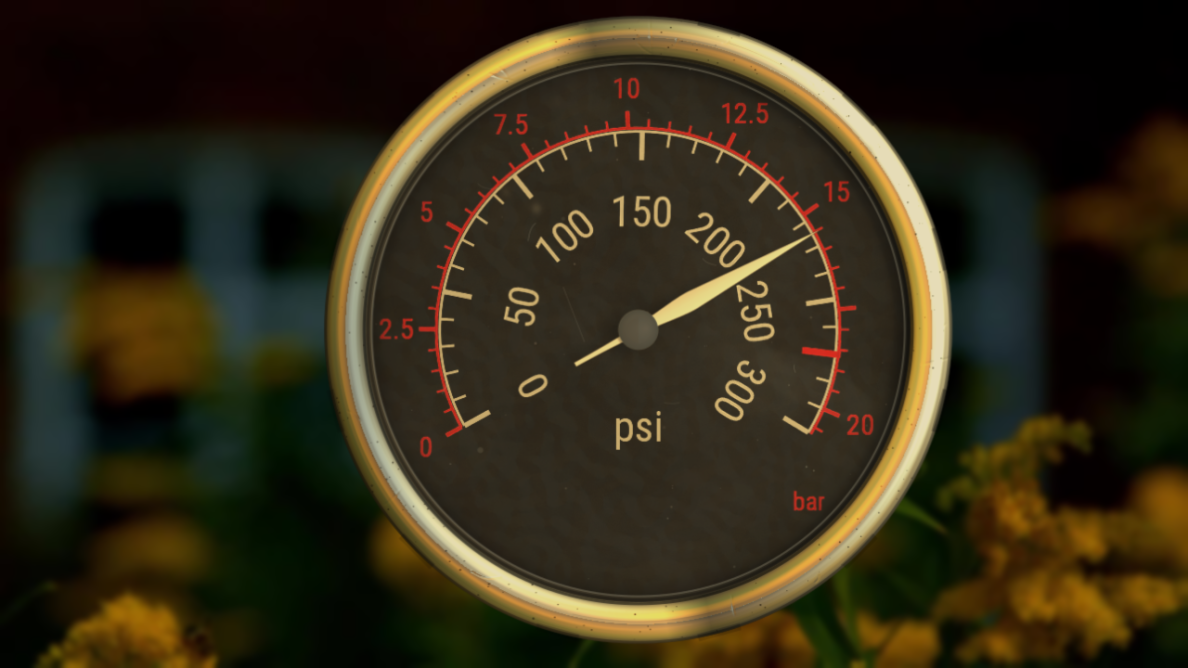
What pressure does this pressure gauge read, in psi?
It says 225 psi
